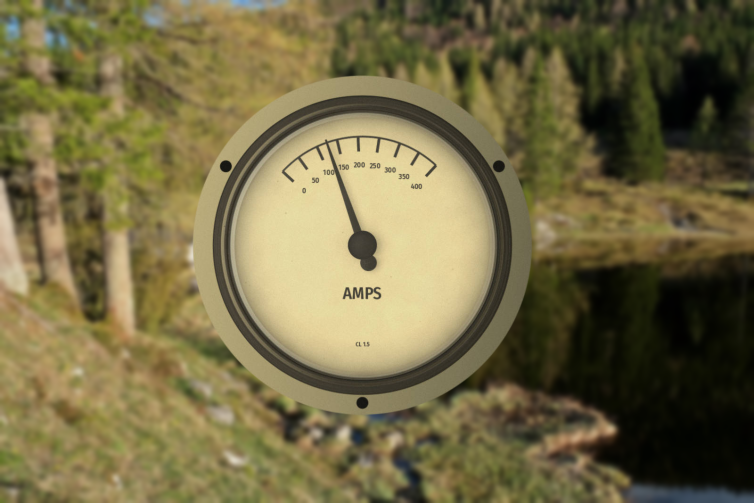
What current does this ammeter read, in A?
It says 125 A
